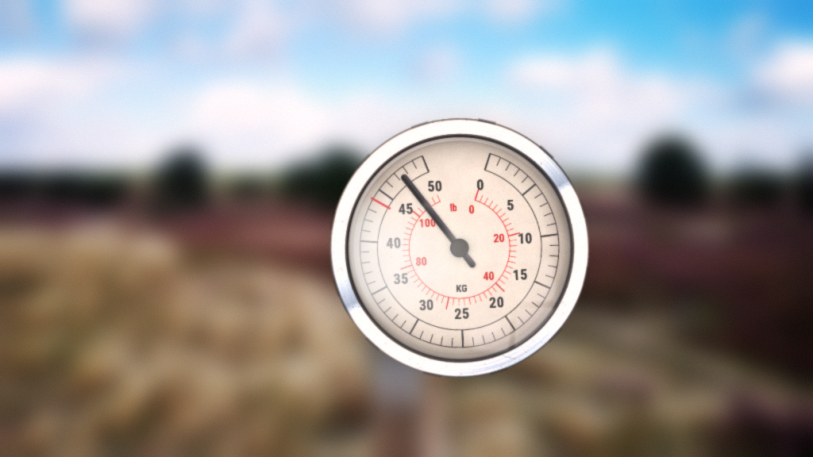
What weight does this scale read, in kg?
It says 47.5 kg
